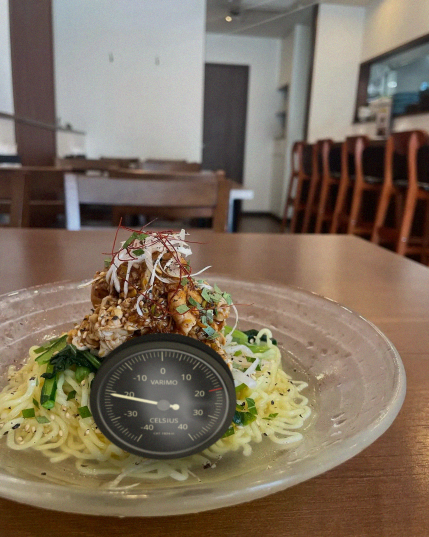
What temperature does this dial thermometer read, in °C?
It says -20 °C
